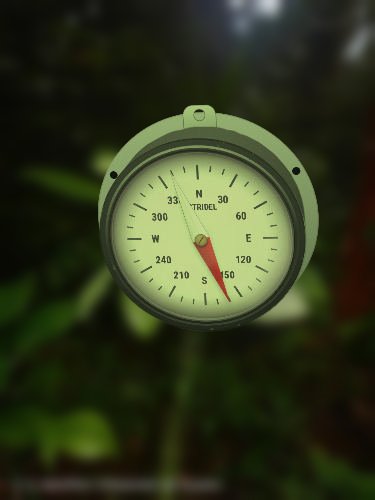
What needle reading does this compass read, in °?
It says 160 °
